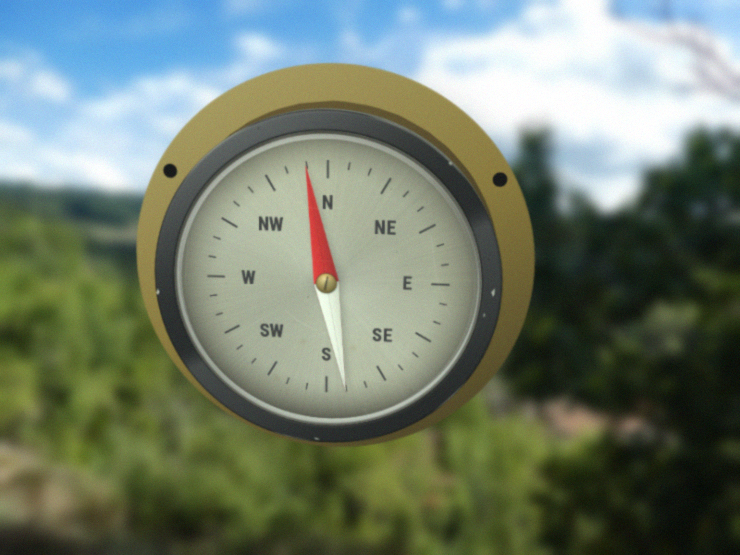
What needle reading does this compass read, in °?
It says 350 °
